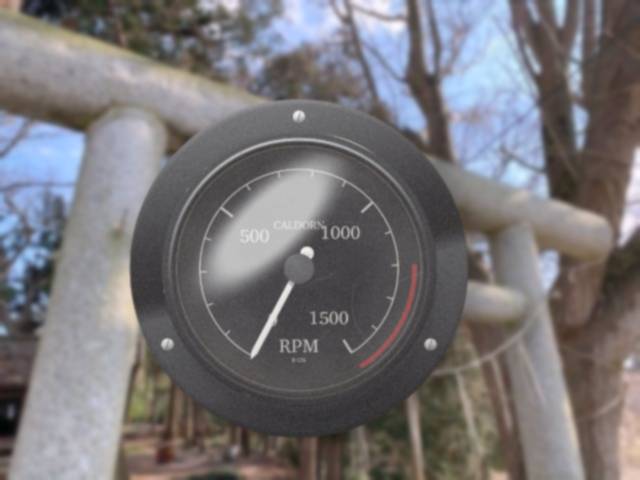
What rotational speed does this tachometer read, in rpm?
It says 0 rpm
